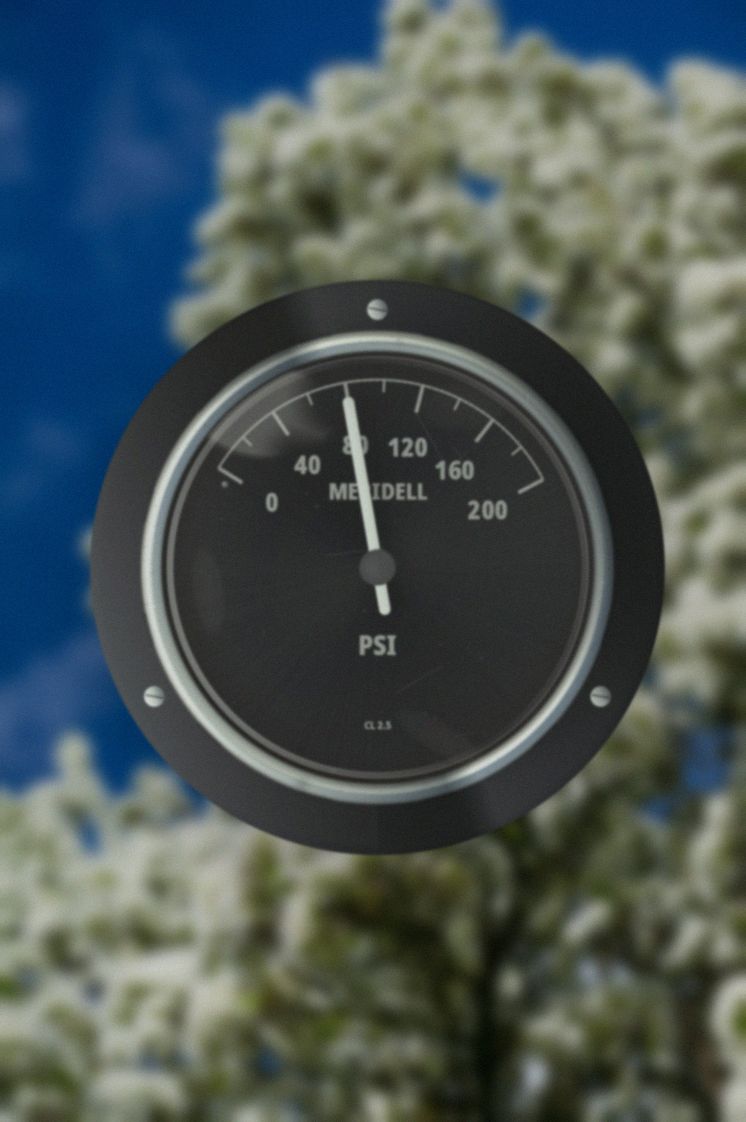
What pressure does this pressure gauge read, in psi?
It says 80 psi
